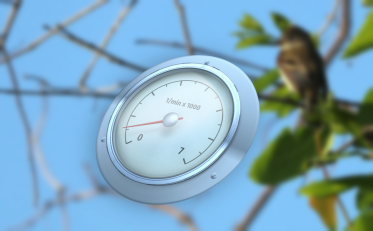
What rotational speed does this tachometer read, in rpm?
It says 500 rpm
